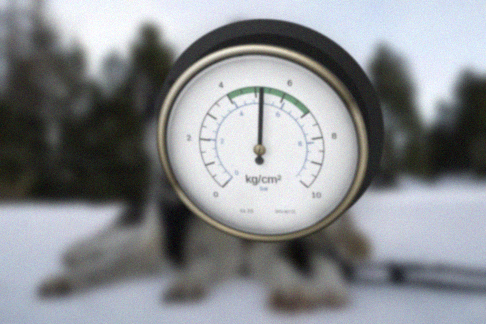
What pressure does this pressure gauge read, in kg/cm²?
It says 5.25 kg/cm²
